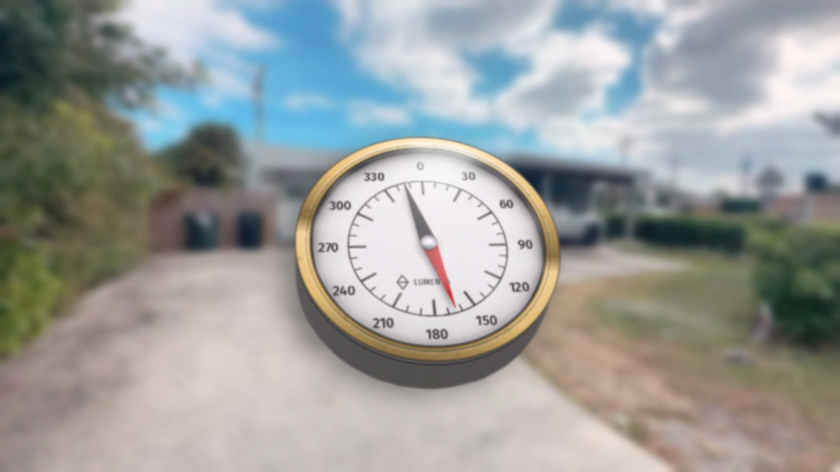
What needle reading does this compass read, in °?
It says 165 °
